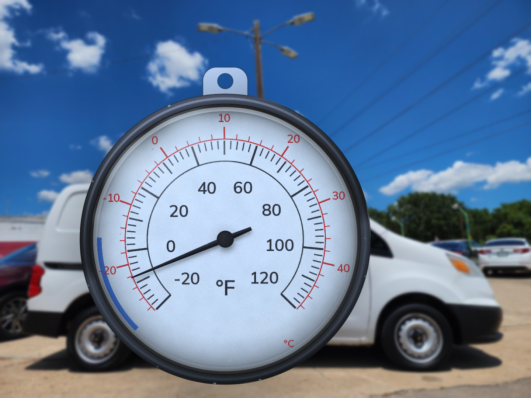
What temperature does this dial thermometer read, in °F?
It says -8 °F
